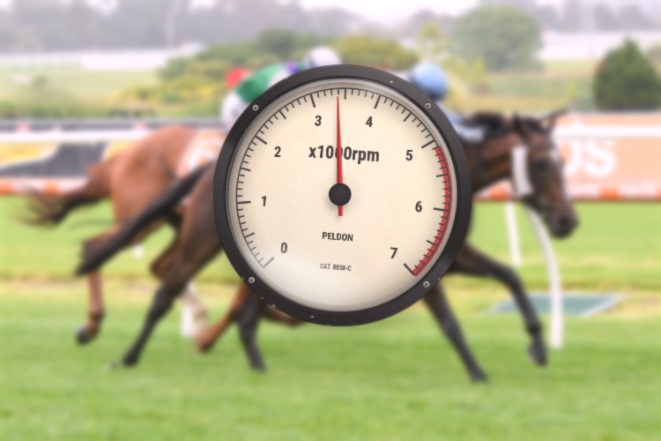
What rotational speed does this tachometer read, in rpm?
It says 3400 rpm
